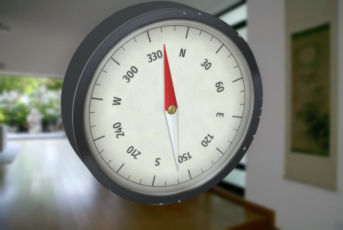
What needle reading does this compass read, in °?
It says 340 °
